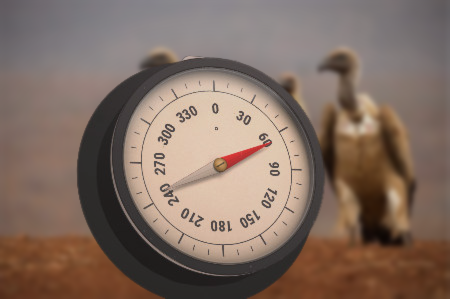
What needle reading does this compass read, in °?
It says 65 °
